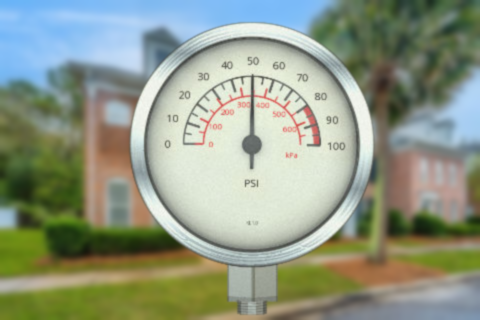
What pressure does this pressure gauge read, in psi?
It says 50 psi
